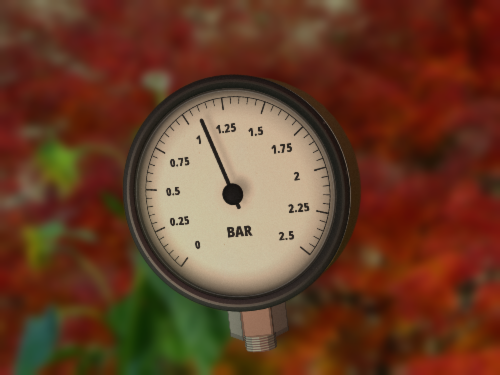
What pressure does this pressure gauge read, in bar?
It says 1.1 bar
